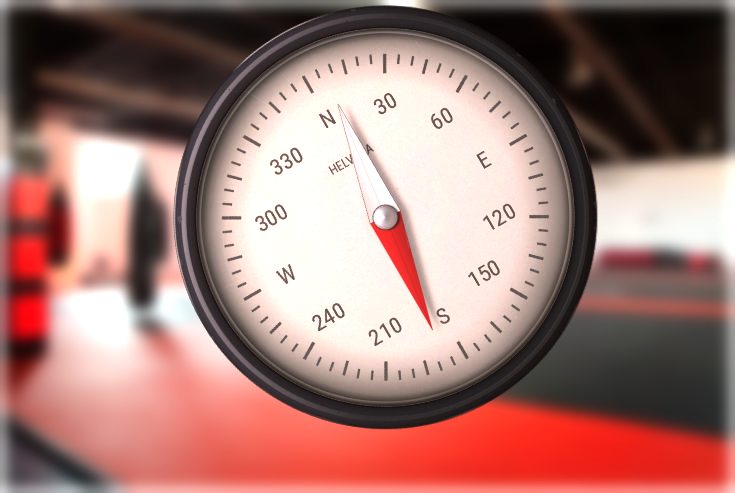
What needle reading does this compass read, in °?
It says 187.5 °
